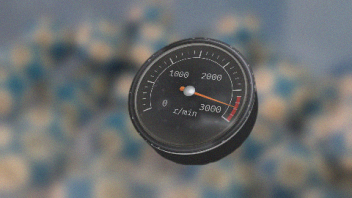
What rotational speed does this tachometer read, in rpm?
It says 2800 rpm
